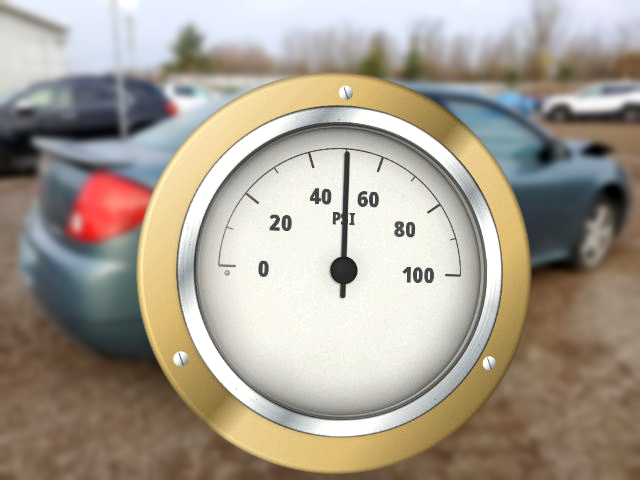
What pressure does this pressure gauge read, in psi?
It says 50 psi
